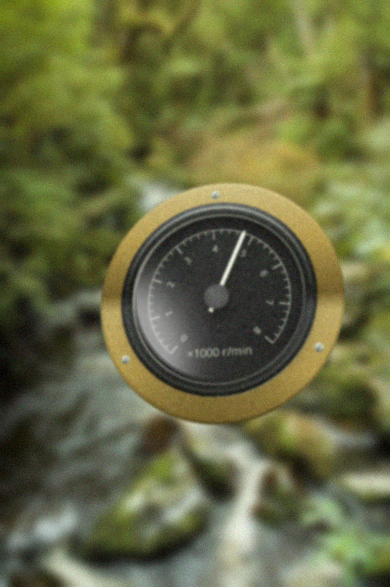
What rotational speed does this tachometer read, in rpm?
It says 4800 rpm
